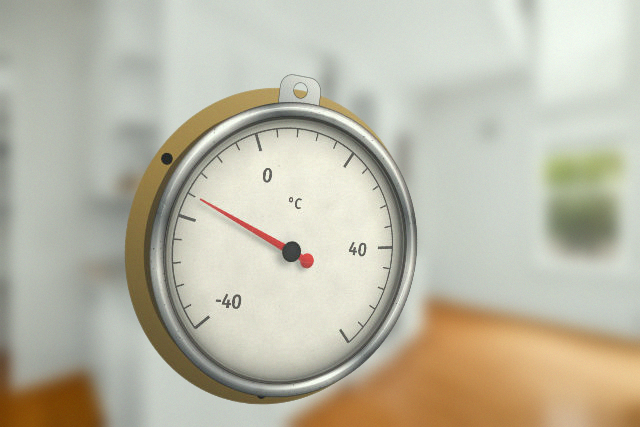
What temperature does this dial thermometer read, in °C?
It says -16 °C
